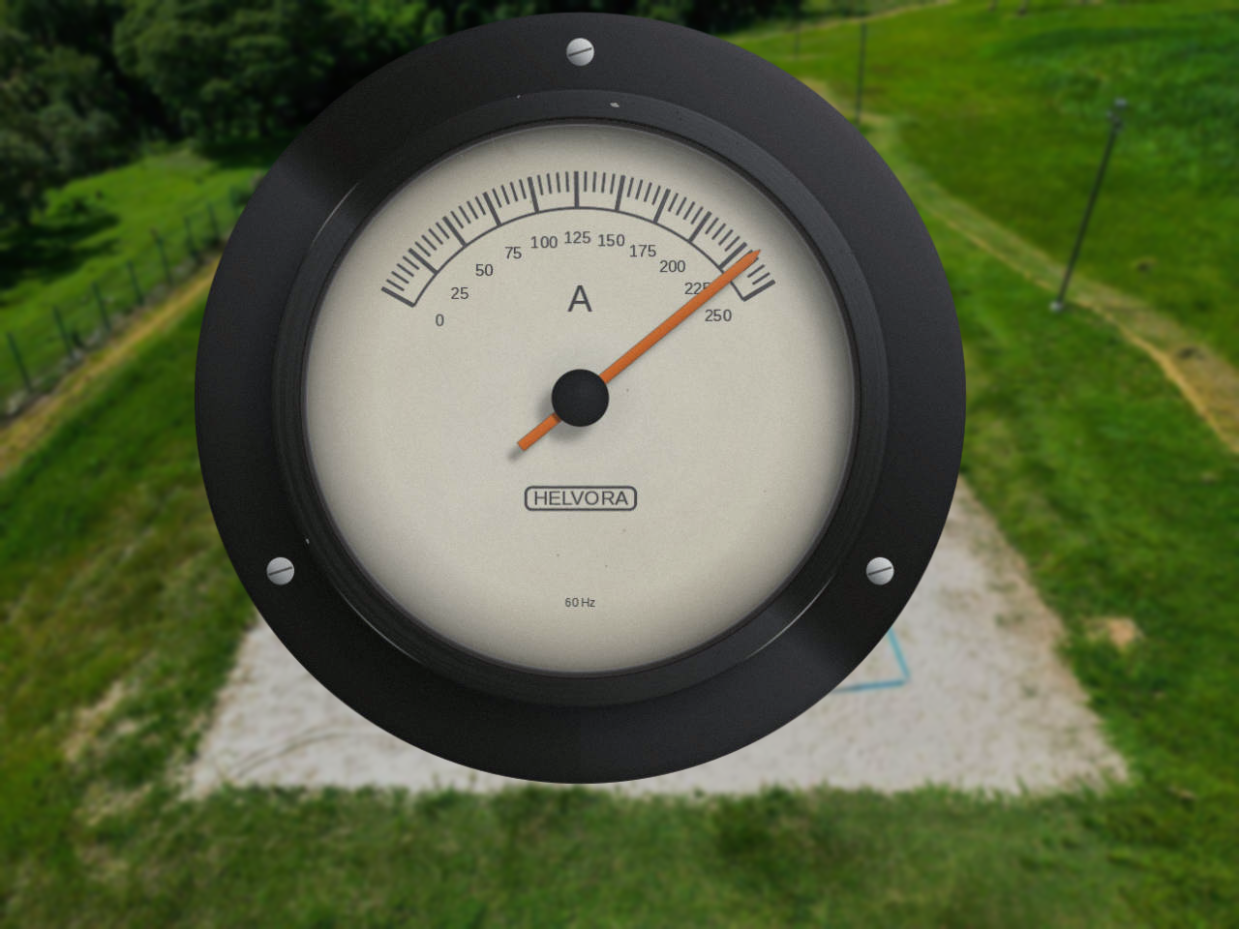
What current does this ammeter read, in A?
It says 232.5 A
